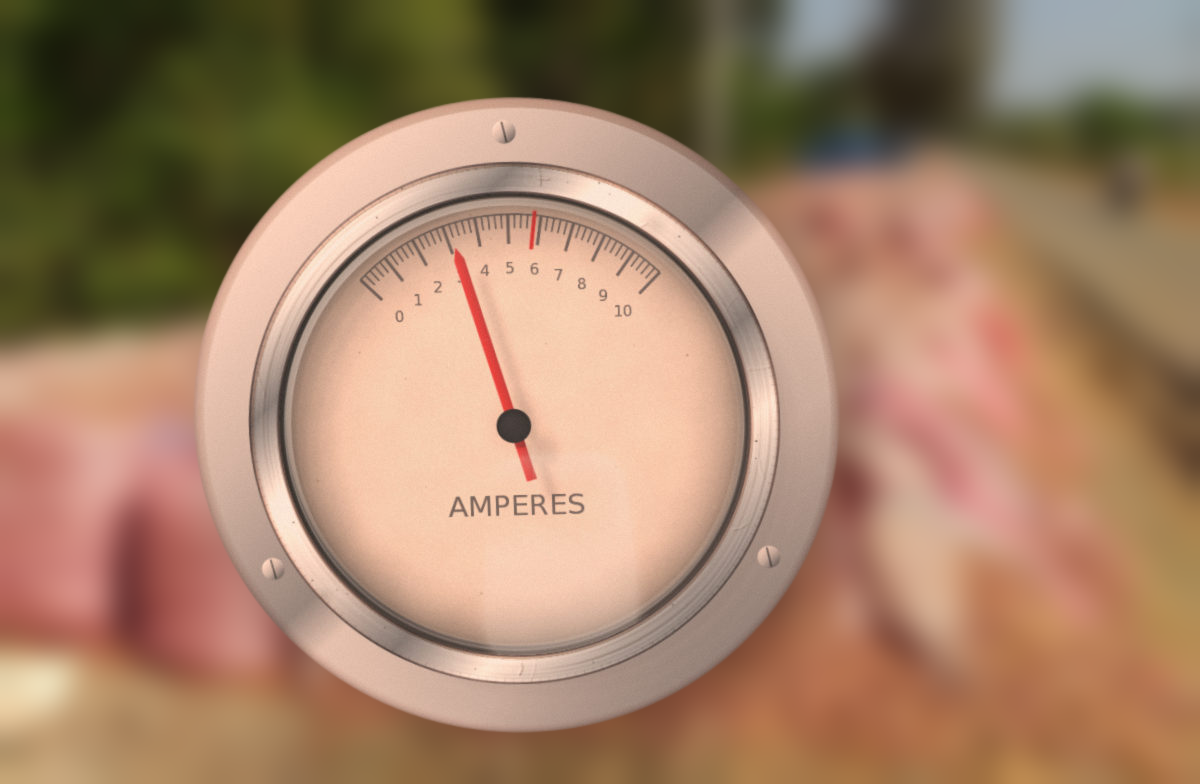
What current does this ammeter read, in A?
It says 3.2 A
